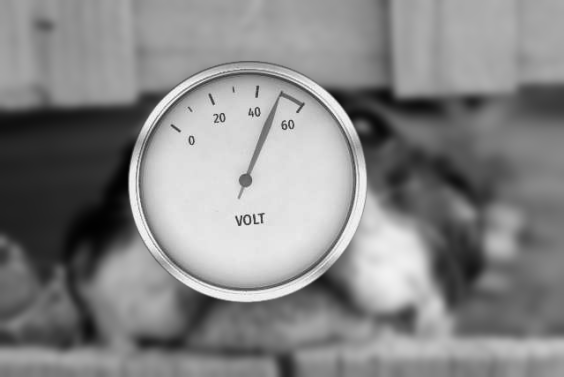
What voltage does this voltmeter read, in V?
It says 50 V
